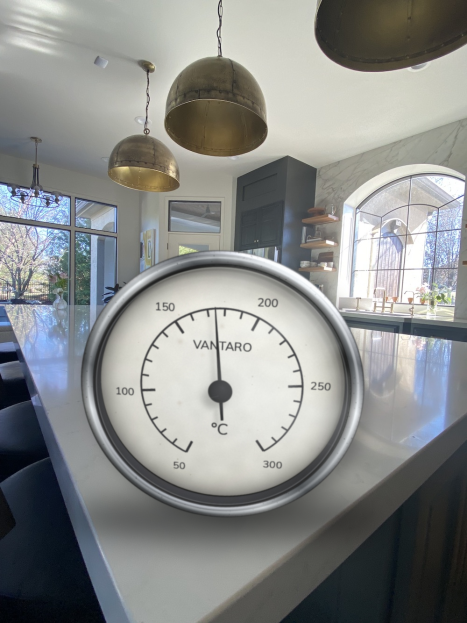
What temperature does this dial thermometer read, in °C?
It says 175 °C
